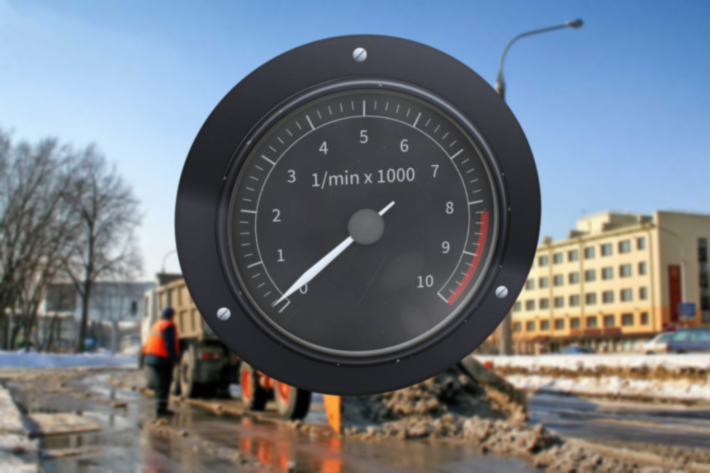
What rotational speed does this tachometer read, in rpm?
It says 200 rpm
